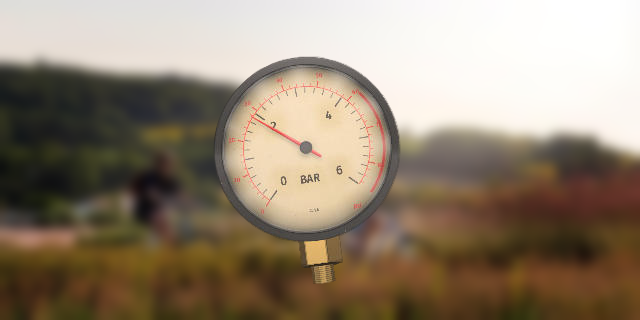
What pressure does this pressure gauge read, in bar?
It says 1.9 bar
